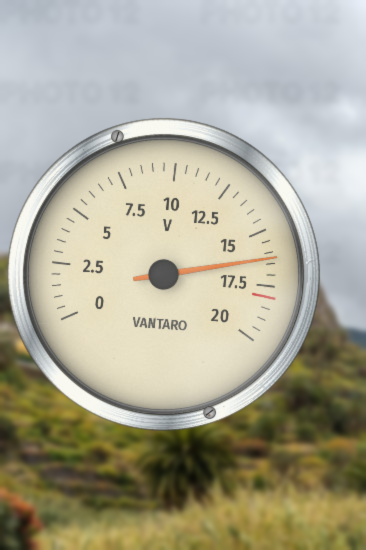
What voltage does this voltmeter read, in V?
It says 16.25 V
